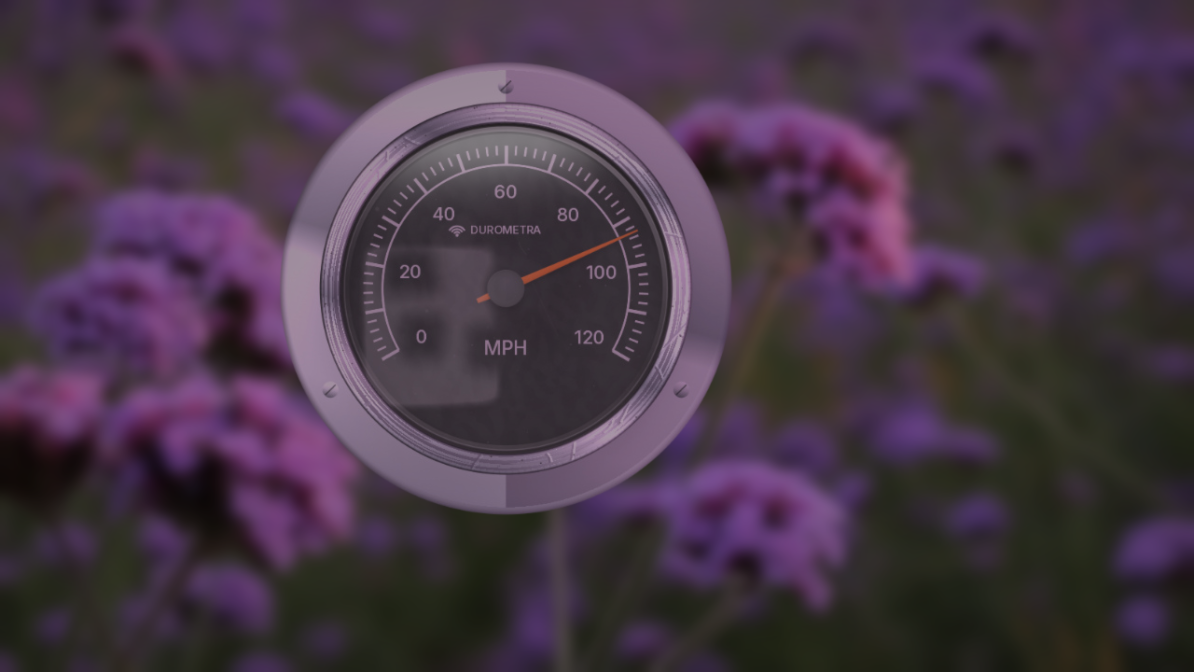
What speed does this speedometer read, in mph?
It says 93 mph
